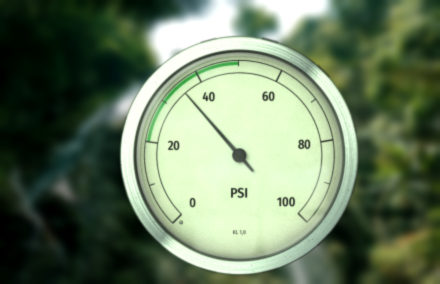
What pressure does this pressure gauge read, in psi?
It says 35 psi
